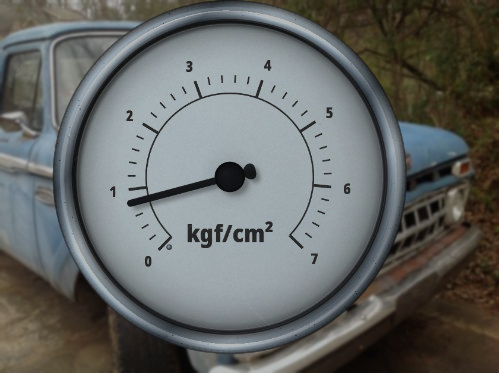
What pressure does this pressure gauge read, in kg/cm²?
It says 0.8 kg/cm²
